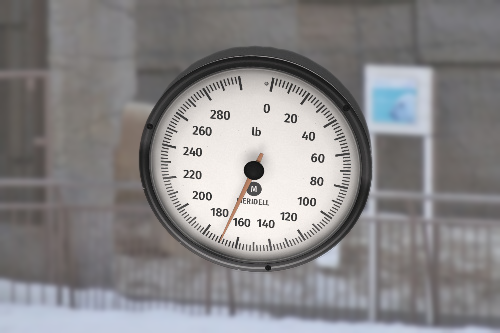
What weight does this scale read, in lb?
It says 170 lb
